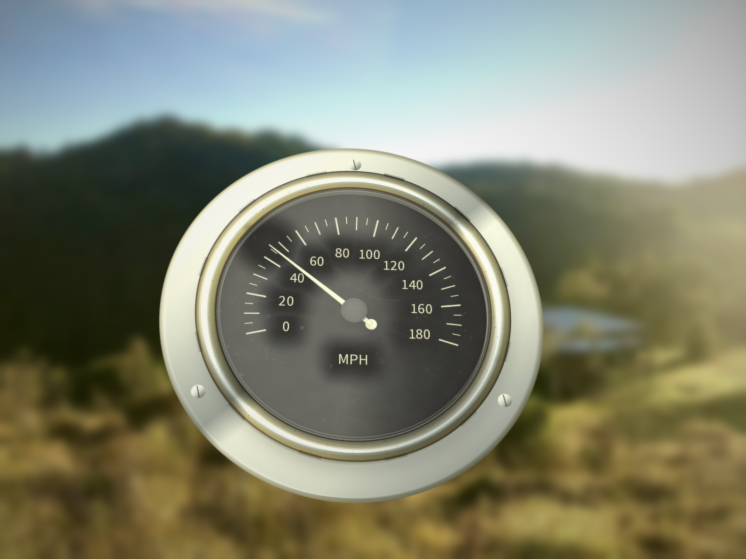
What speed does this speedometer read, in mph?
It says 45 mph
